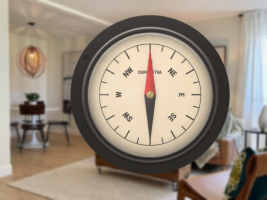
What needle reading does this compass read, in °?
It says 0 °
